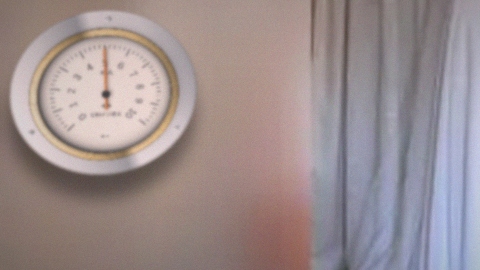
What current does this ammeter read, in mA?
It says 5 mA
